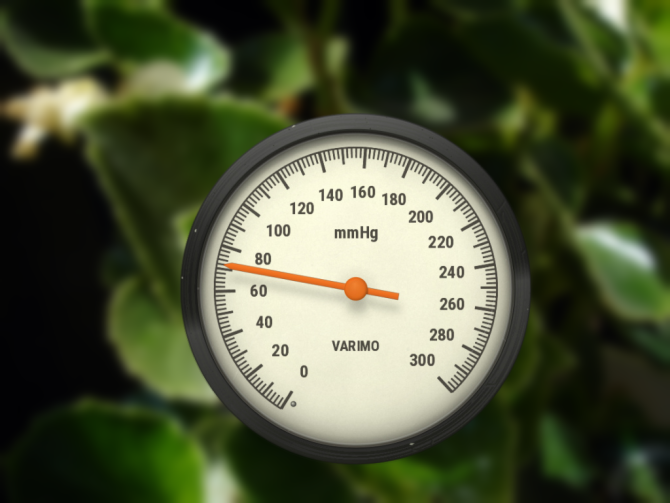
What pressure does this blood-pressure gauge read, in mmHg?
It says 72 mmHg
